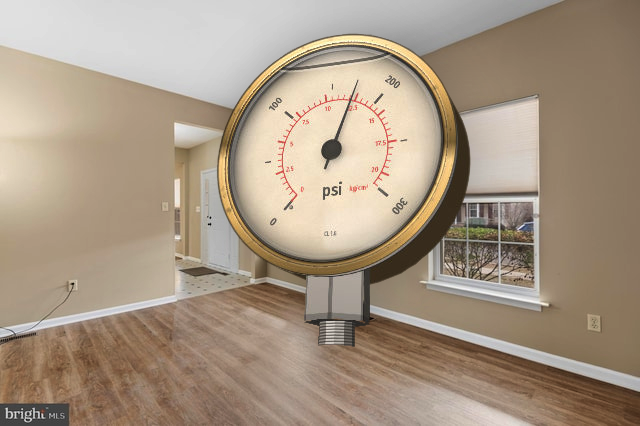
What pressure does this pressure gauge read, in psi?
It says 175 psi
